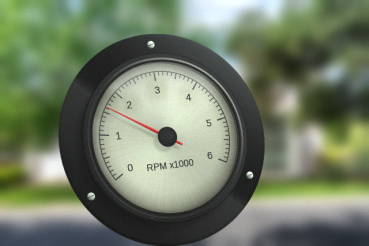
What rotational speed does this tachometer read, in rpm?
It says 1600 rpm
